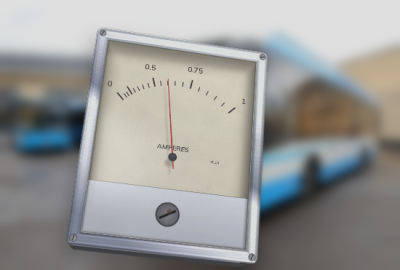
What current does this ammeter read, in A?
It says 0.6 A
